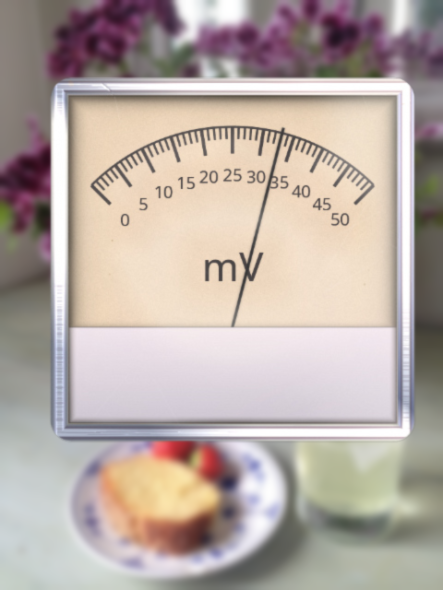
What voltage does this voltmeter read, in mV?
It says 33 mV
